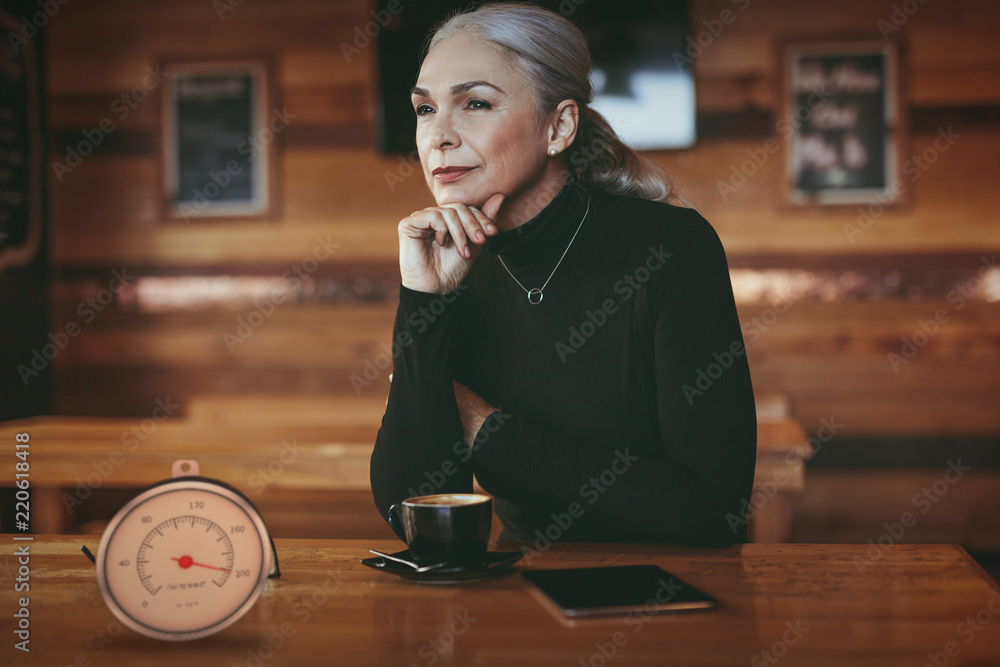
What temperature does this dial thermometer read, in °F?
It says 200 °F
